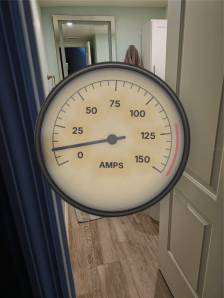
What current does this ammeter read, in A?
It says 10 A
